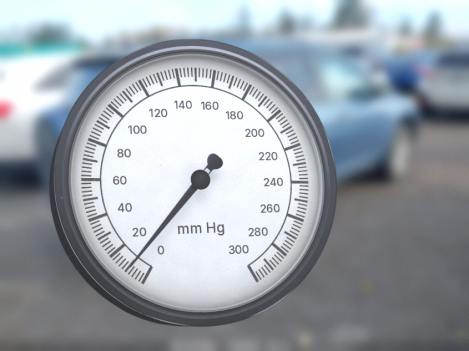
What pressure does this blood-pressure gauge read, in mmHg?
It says 10 mmHg
